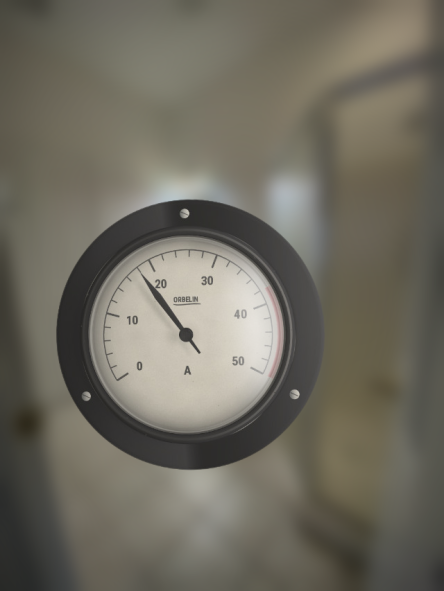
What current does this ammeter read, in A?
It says 18 A
